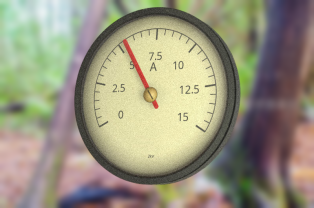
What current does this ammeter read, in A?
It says 5.5 A
